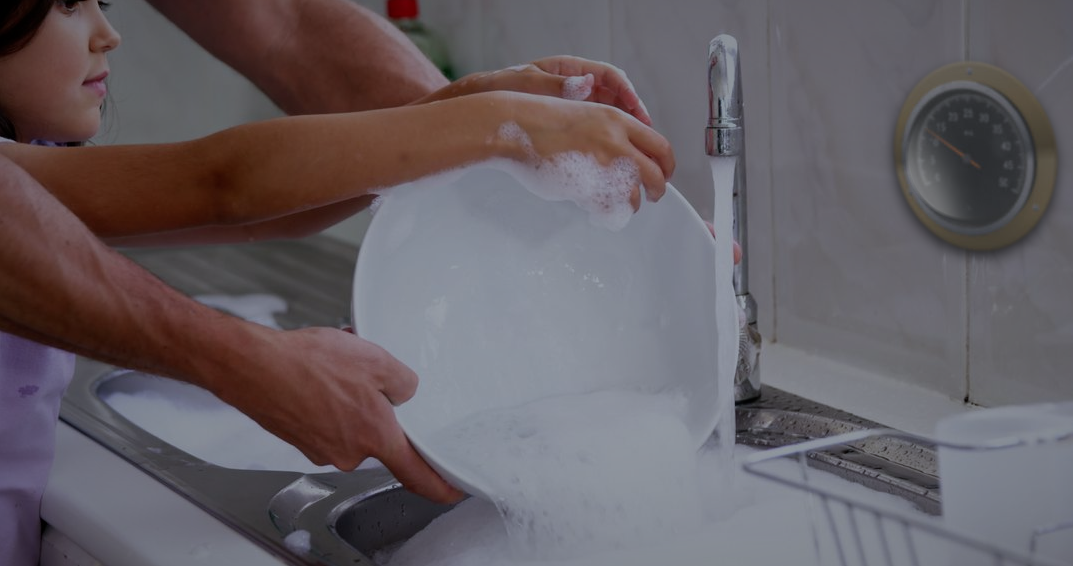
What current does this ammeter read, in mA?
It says 12.5 mA
